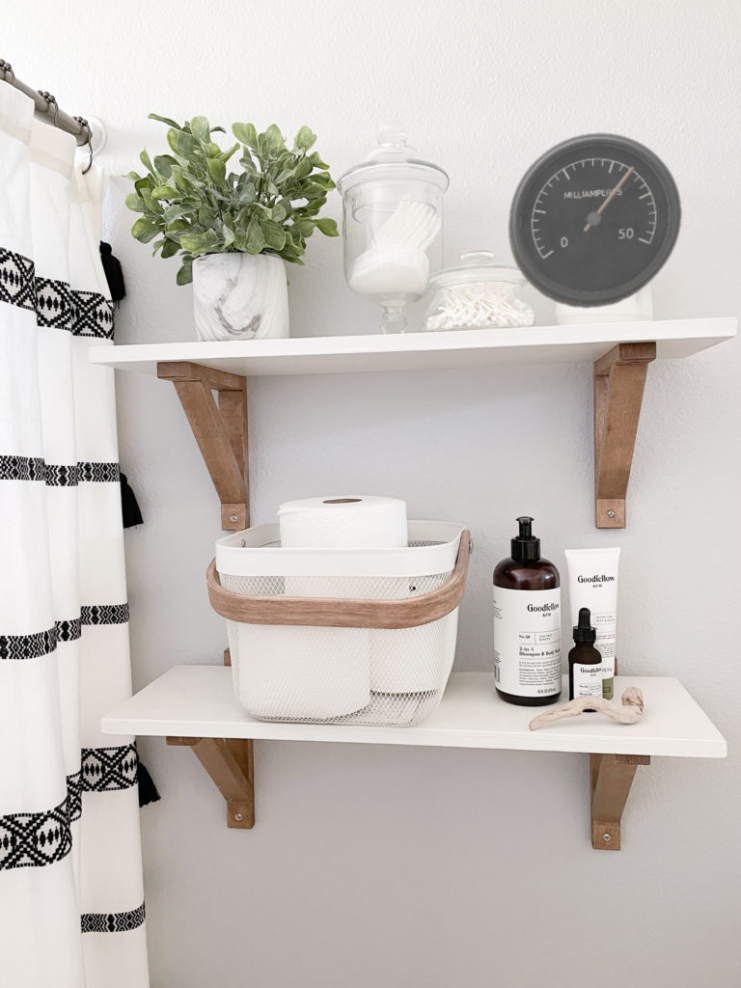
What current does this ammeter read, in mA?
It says 34 mA
